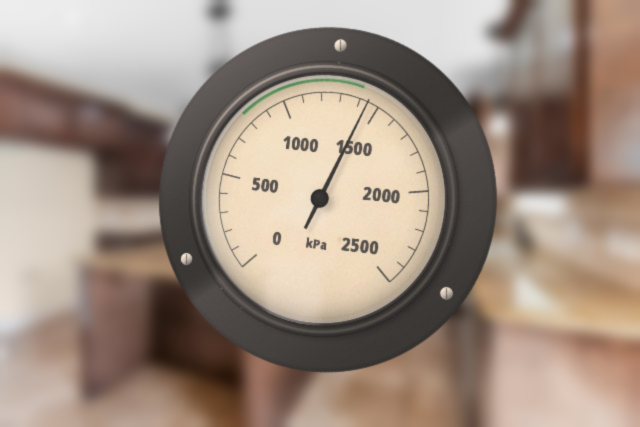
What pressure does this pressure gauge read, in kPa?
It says 1450 kPa
